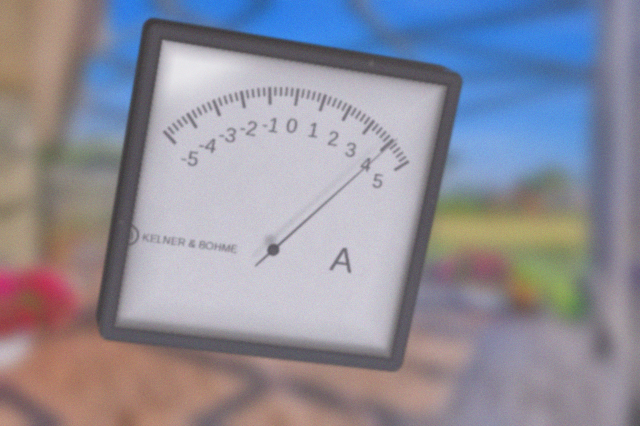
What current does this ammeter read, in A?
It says 4 A
